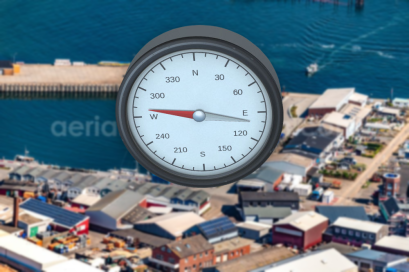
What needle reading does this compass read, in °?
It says 280 °
